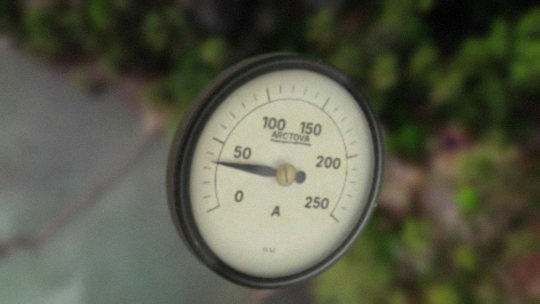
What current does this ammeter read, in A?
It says 35 A
